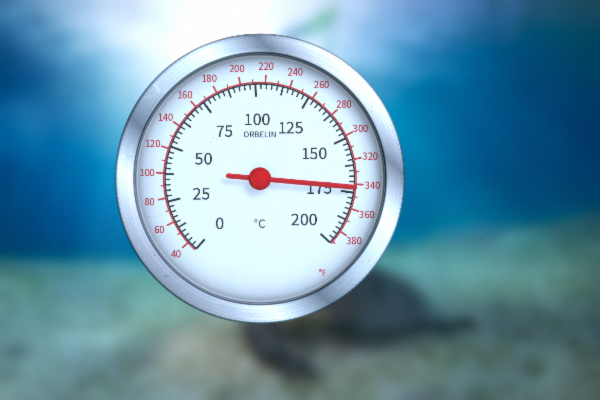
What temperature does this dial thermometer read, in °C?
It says 172.5 °C
